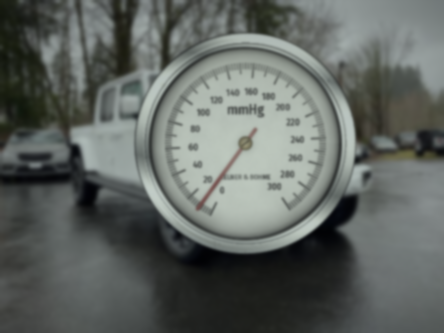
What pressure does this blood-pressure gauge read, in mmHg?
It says 10 mmHg
